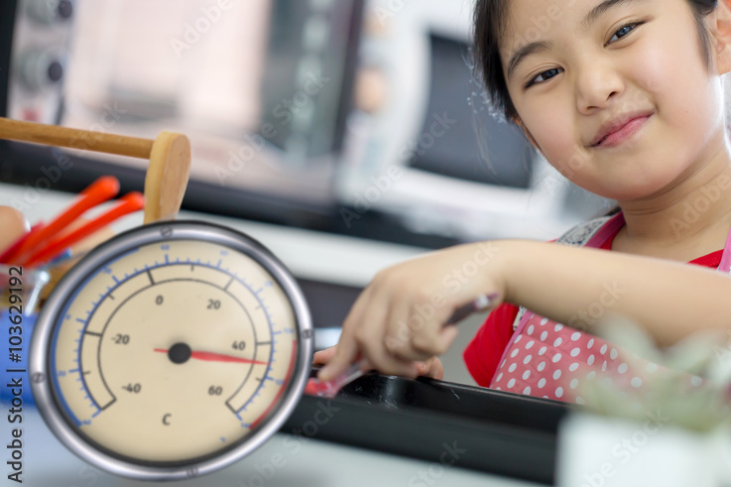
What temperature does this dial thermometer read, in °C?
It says 45 °C
